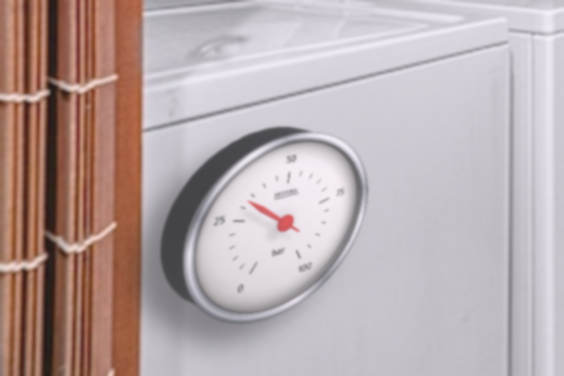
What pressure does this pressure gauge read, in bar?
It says 32.5 bar
